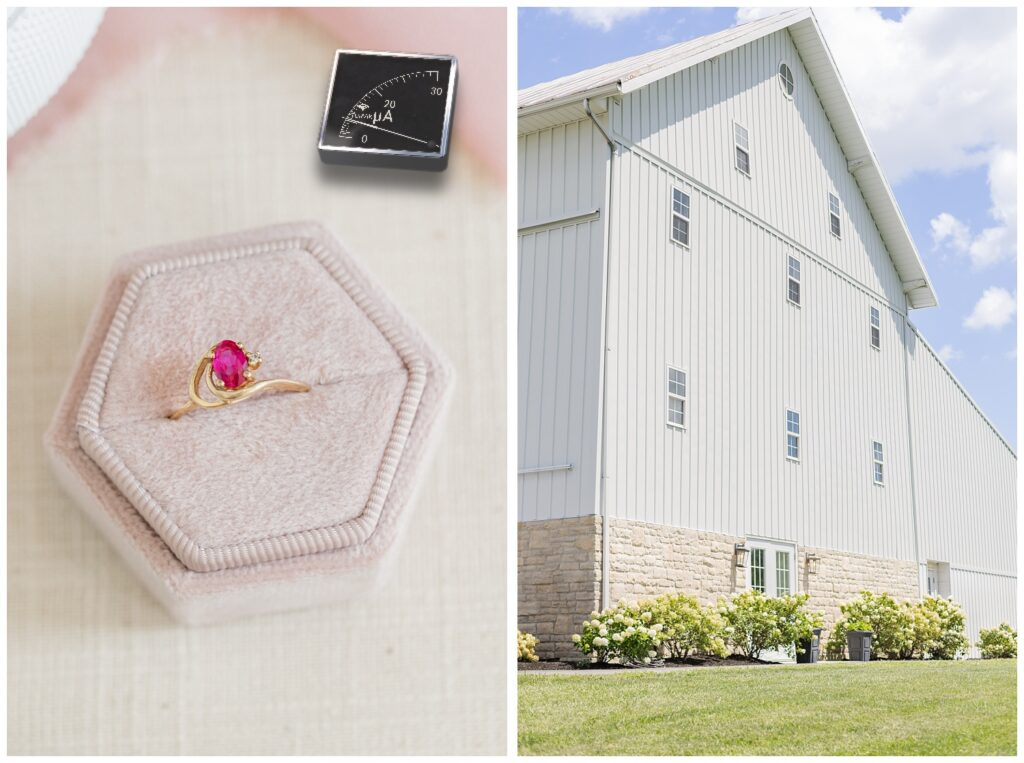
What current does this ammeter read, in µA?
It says 10 µA
